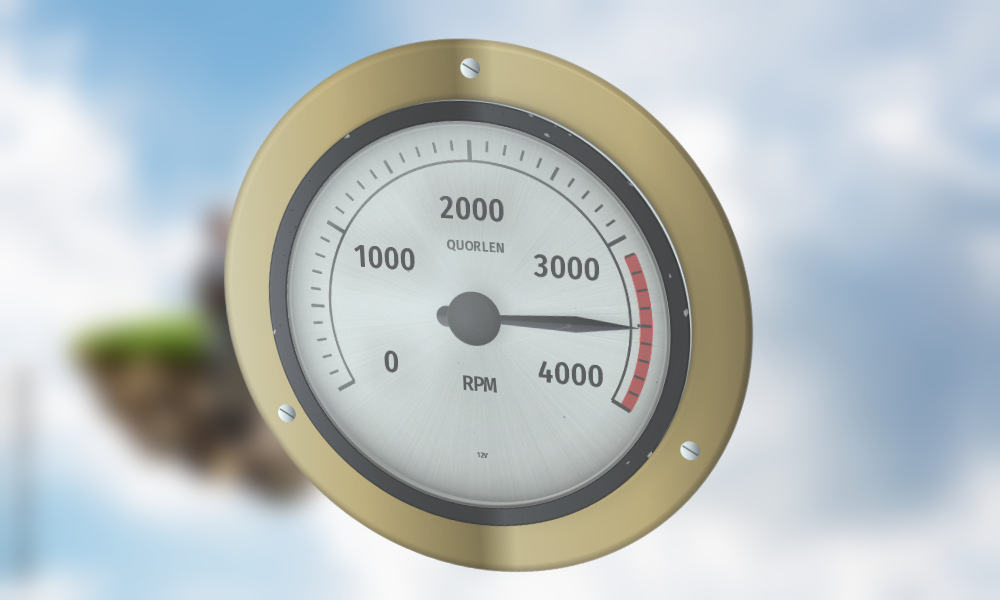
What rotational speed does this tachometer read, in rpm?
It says 3500 rpm
